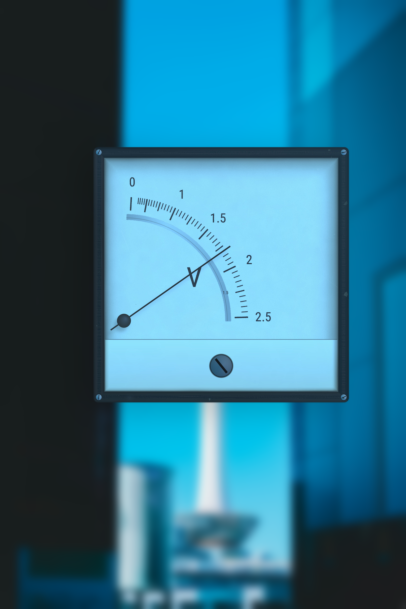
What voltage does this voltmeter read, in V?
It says 1.8 V
